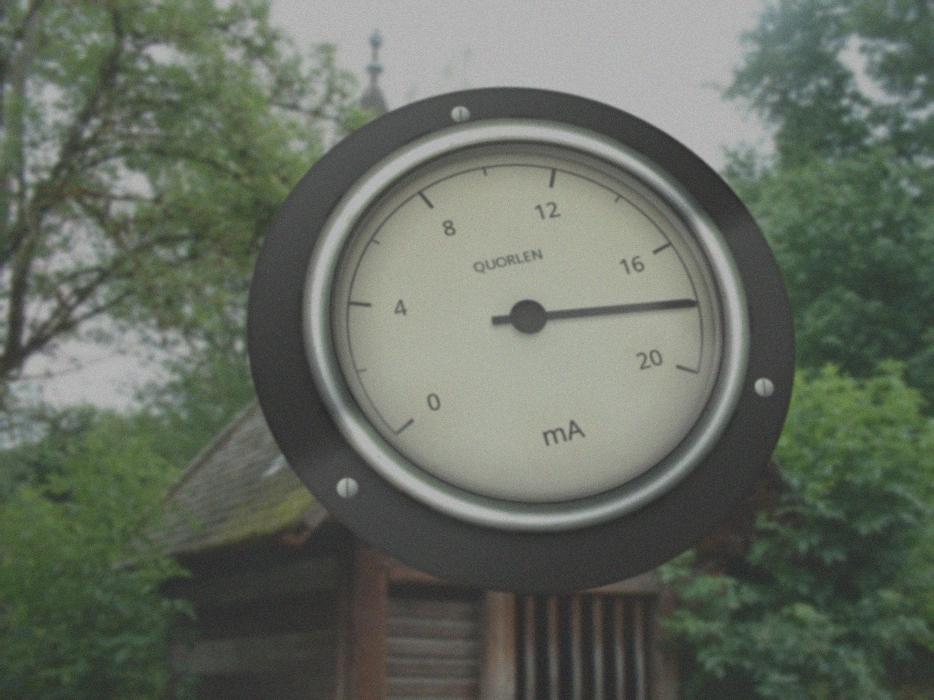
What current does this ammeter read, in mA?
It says 18 mA
